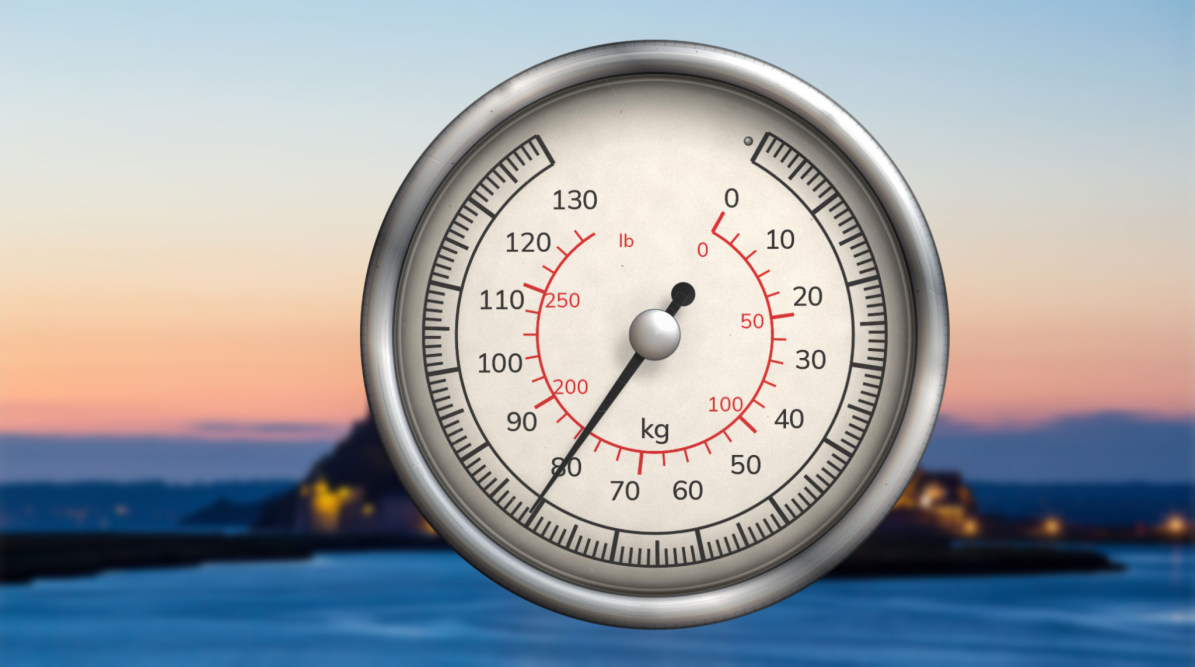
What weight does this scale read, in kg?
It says 80.5 kg
